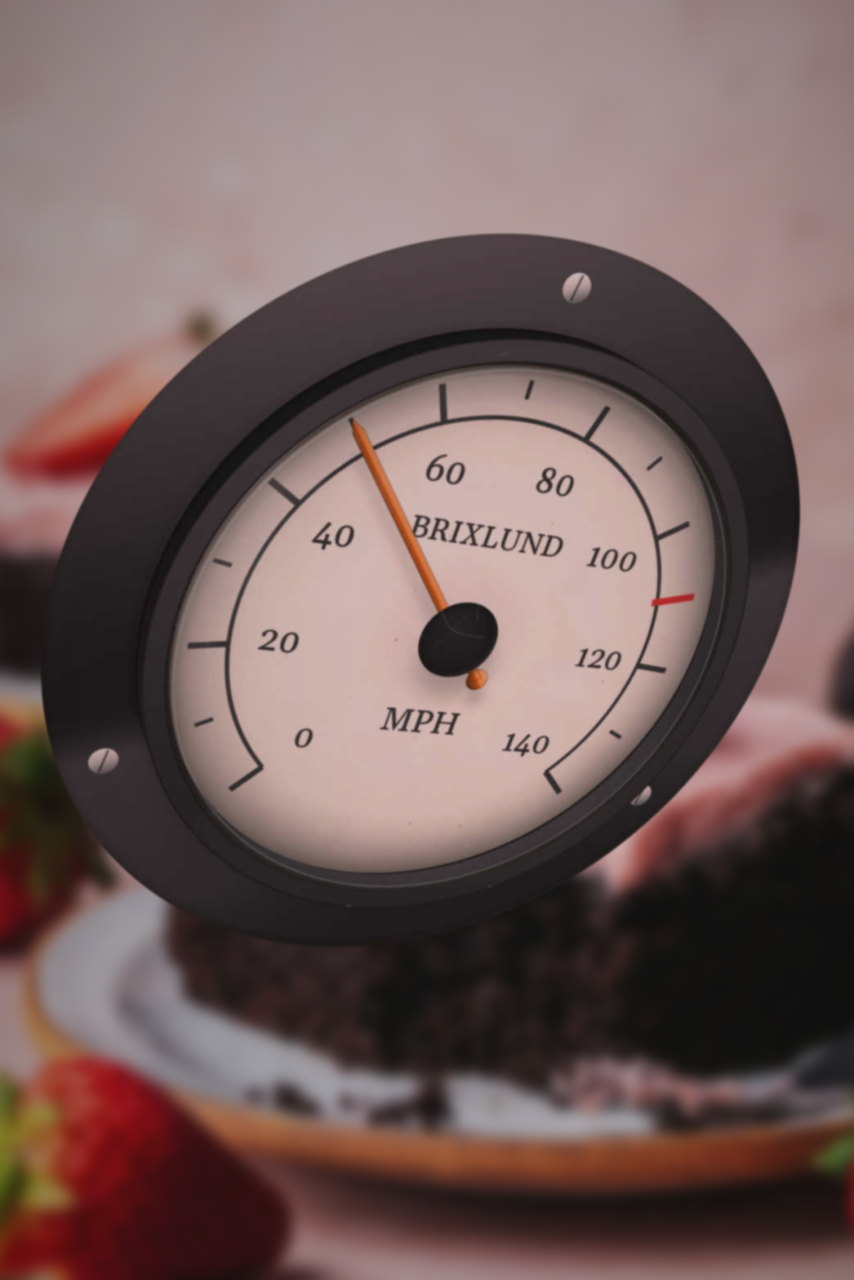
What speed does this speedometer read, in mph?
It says 50 mph
